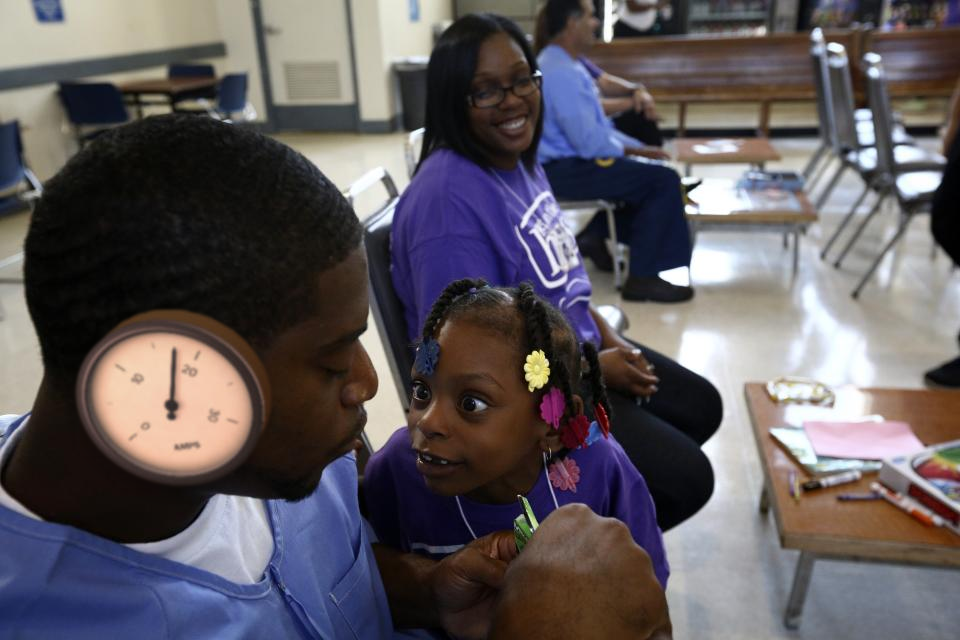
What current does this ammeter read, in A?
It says 17.5 A
